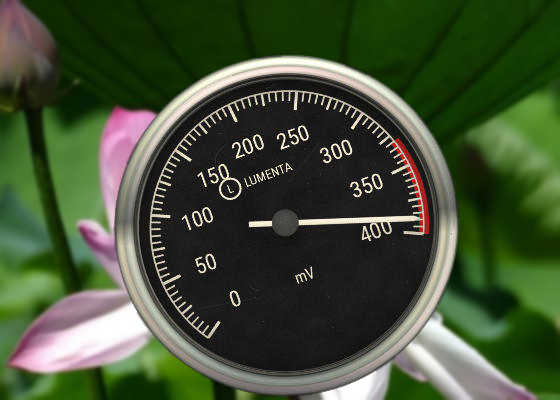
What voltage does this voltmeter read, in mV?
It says 390 mV
